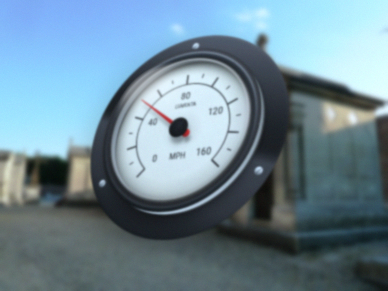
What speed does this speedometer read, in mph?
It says 50 mph
